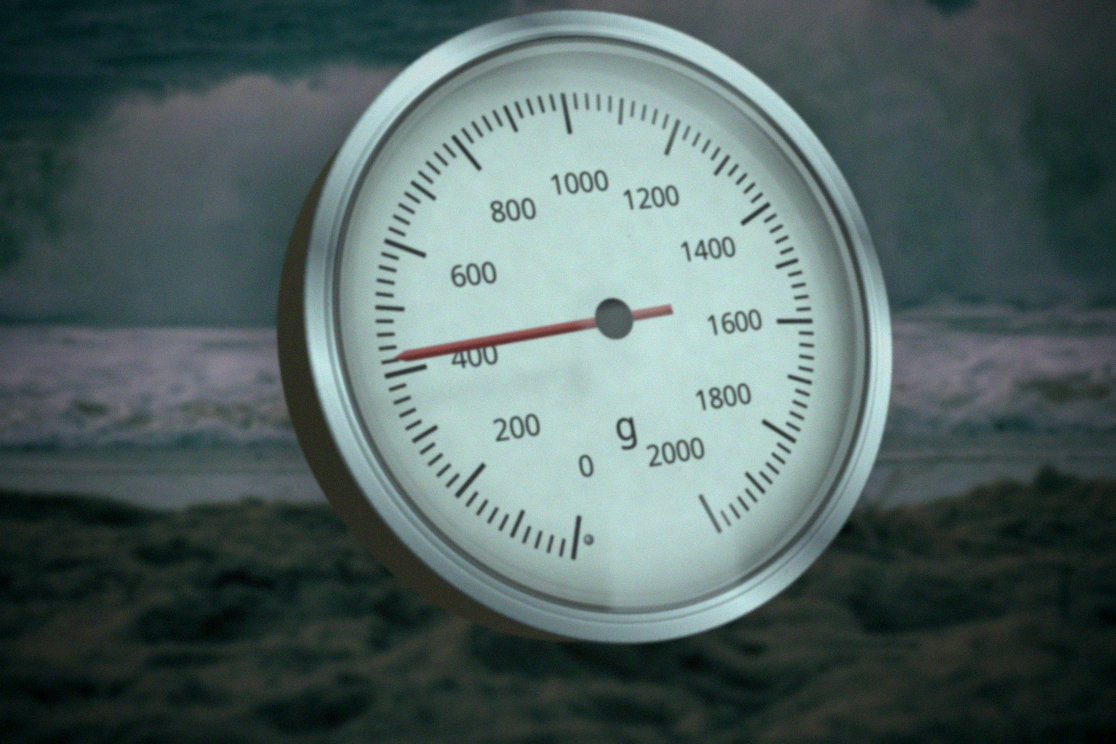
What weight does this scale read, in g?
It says 420 g
